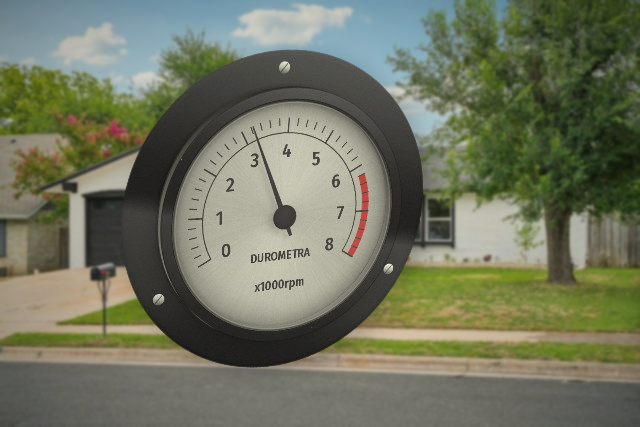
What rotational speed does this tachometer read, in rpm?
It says 3200 rpm
